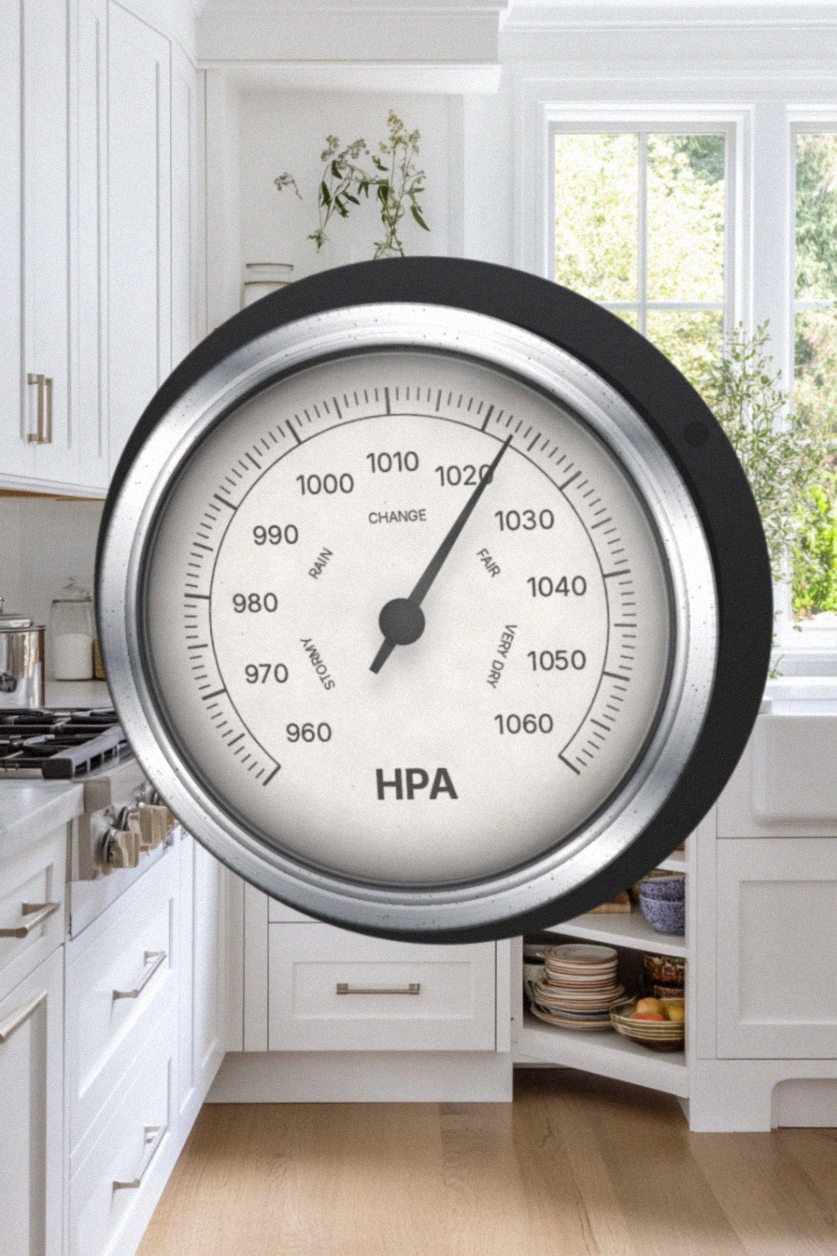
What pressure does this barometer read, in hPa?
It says 1023 hPa
